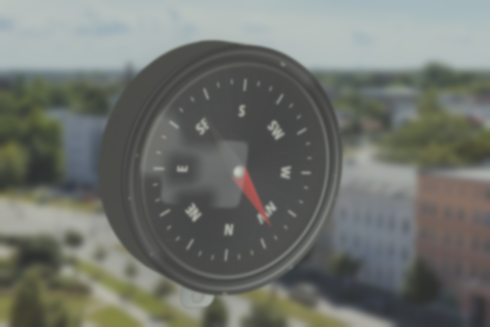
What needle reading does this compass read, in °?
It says 320 °
